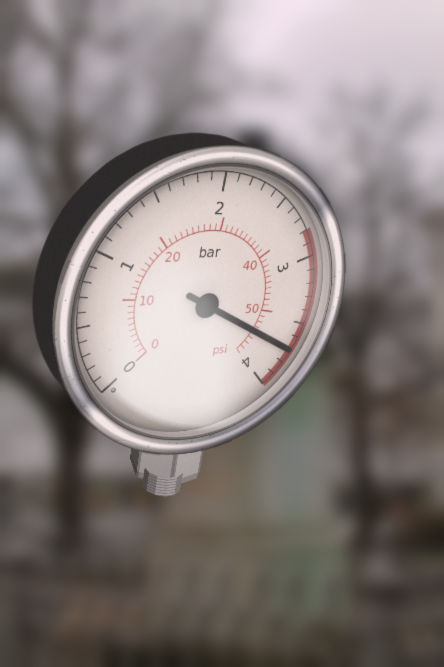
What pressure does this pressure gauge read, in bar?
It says 3.7 bar
